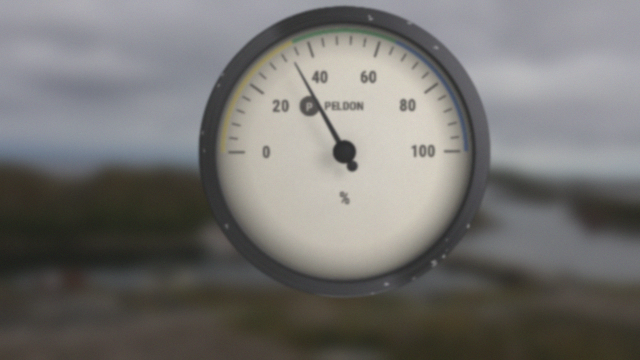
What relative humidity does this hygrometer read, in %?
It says 34 %
